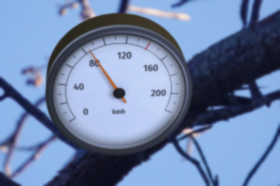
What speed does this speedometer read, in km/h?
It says 85 km/h
